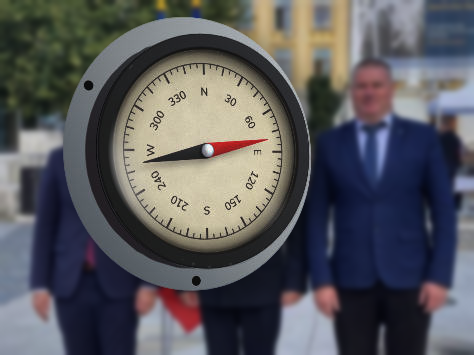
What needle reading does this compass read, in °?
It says 80 °
